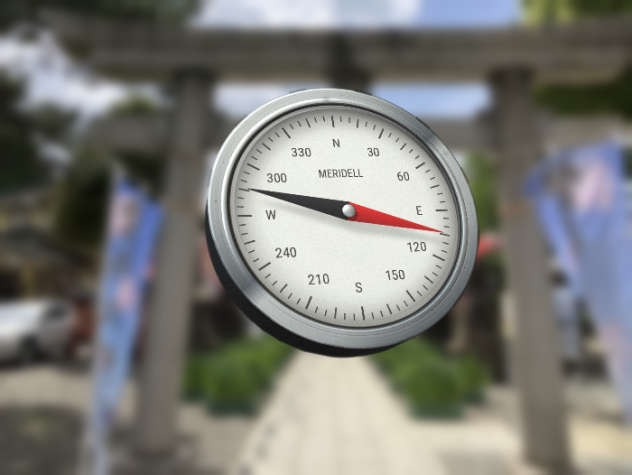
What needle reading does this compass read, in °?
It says 105 °
